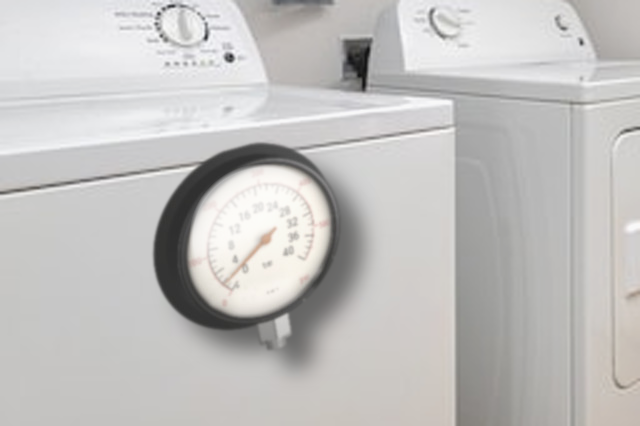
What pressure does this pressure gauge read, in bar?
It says 2 bar
